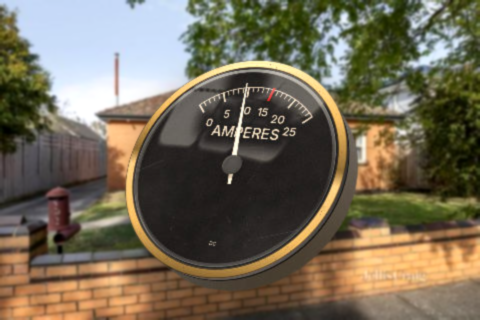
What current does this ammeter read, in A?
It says 10 A
